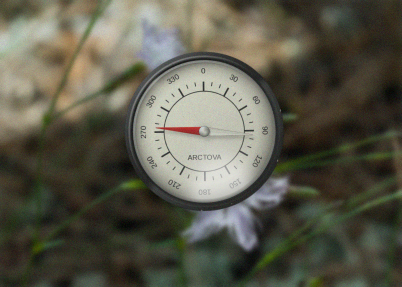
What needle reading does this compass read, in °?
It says 275 °
